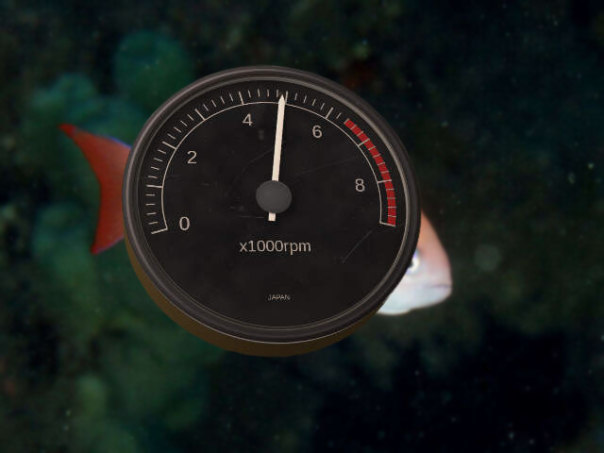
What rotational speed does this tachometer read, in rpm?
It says 4900 rpm
